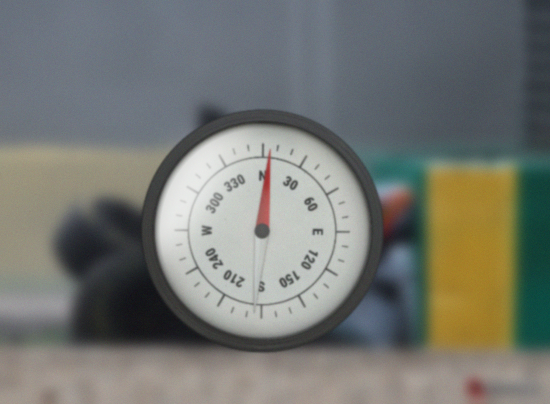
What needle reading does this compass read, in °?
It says 5 °
